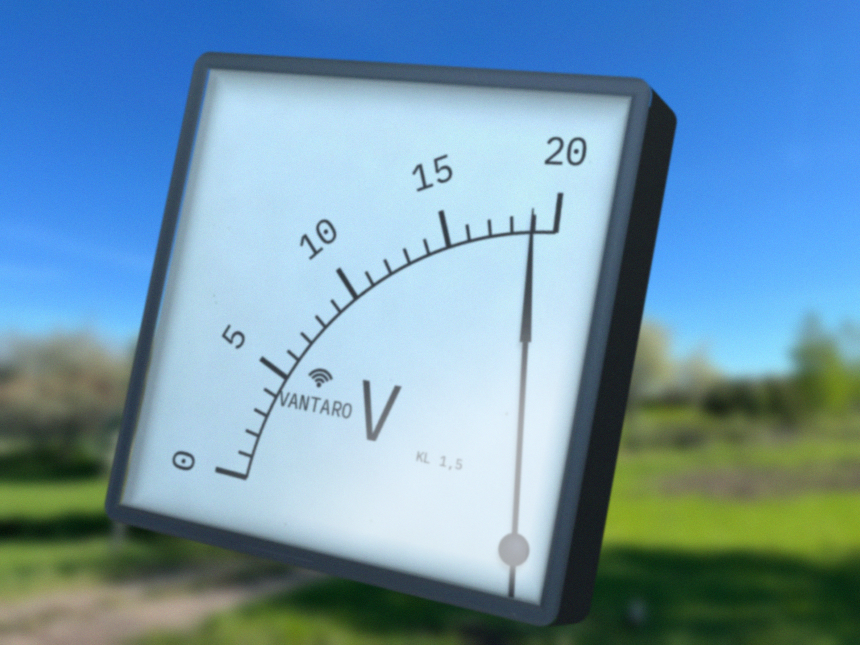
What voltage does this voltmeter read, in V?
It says 19 V
